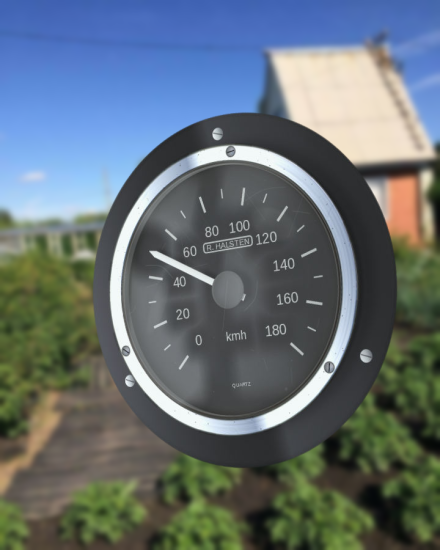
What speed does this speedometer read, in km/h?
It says 50 km/h
